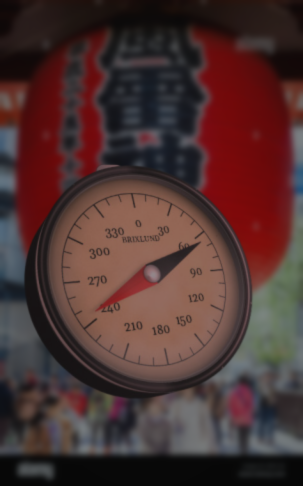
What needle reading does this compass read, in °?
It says 245 °
